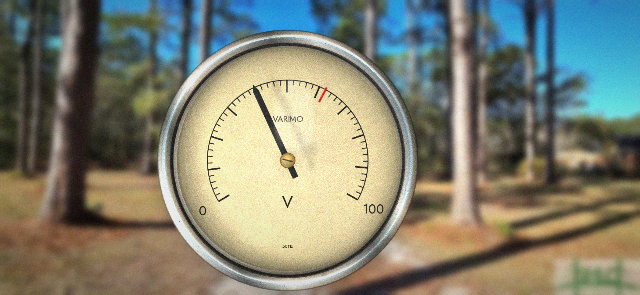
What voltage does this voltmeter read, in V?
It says 40 V
